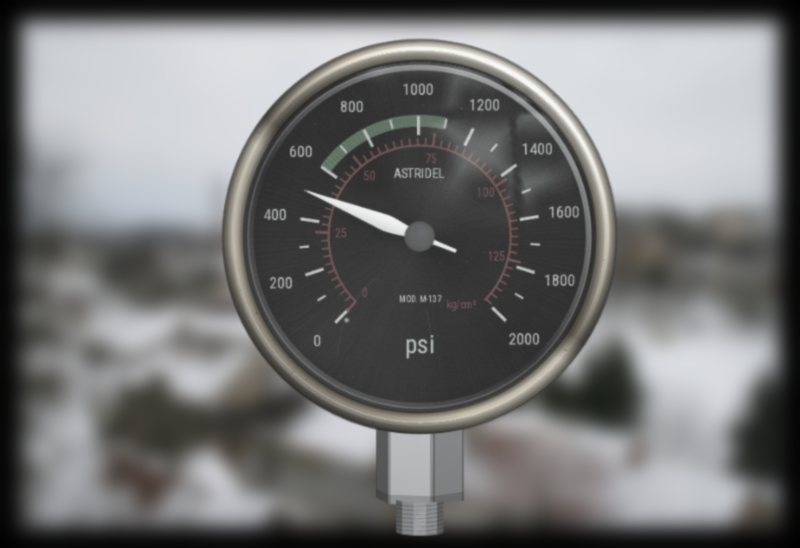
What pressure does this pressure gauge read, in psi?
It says 500 psi
